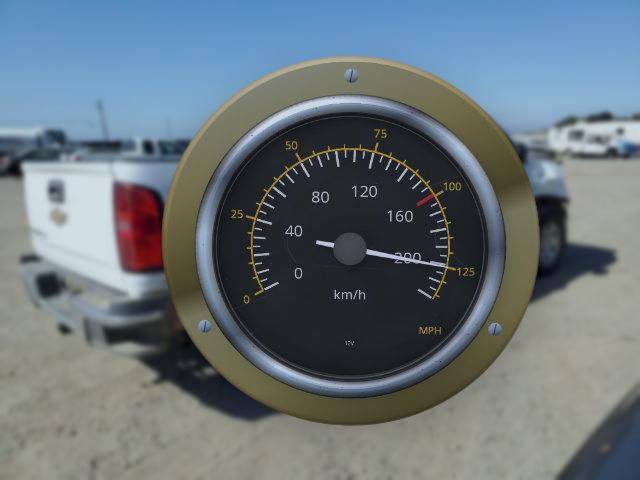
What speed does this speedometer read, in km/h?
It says 200 km/h
